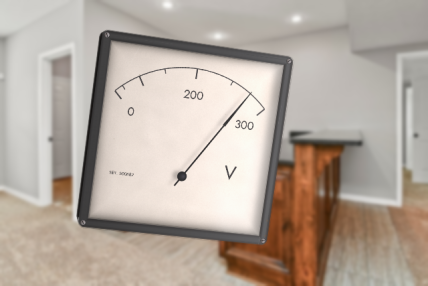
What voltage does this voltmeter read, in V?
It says 275 V
